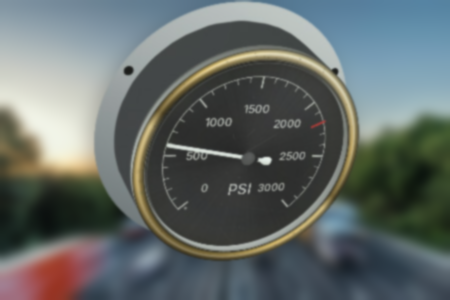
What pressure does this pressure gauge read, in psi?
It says 600 psi
